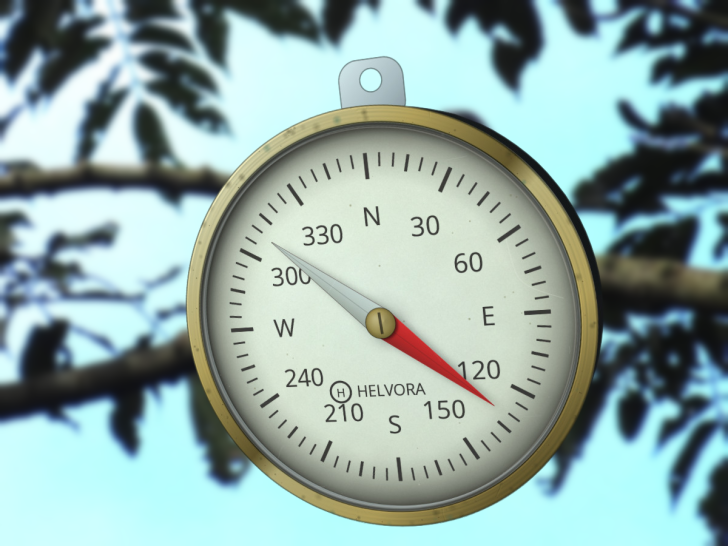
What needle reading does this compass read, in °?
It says 130 °
